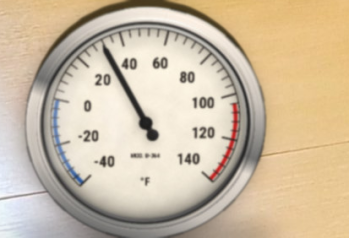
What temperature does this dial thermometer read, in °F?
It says 32 °F
